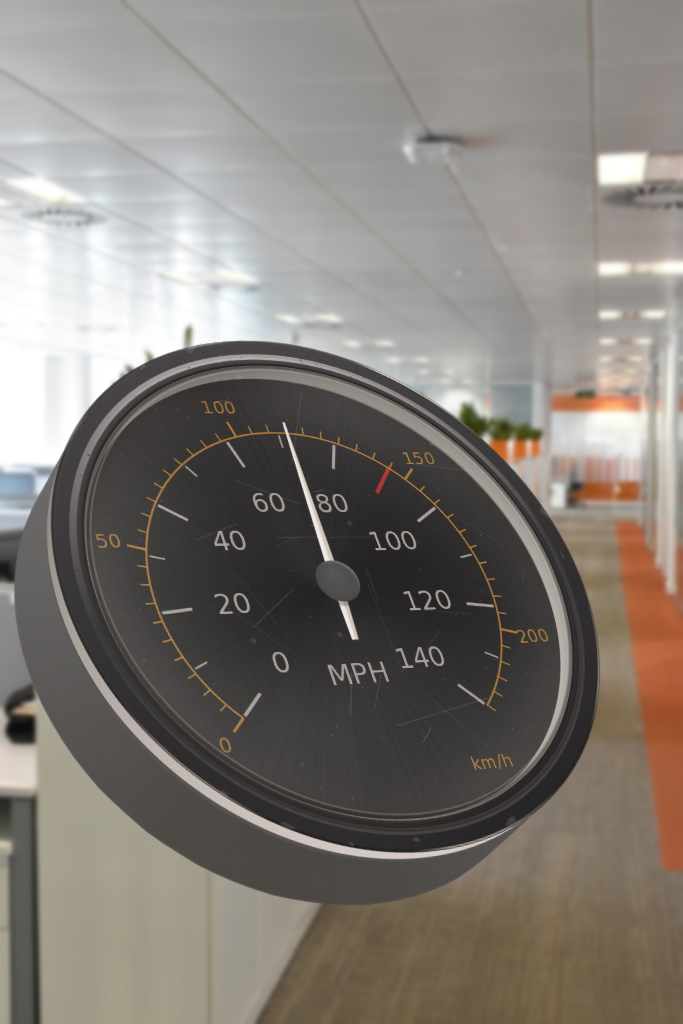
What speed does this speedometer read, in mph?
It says 70 mph
